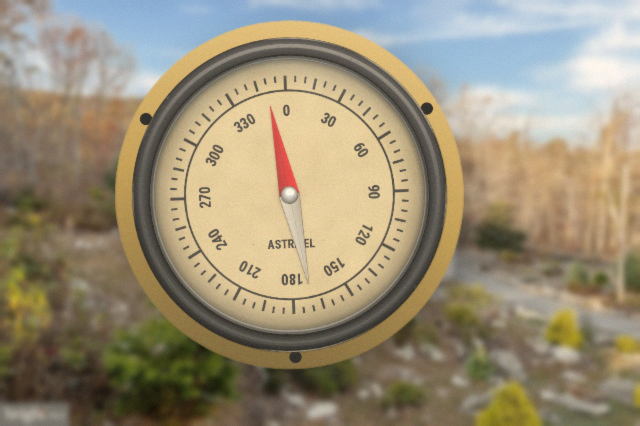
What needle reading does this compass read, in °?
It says 350 °
